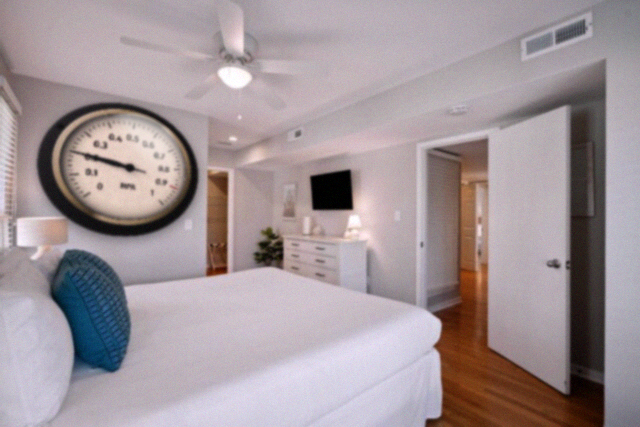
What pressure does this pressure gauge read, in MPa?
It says 0.2 MPa
